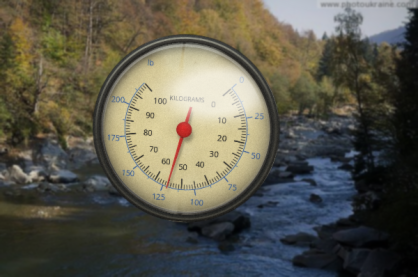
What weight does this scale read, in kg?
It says 55 kg
